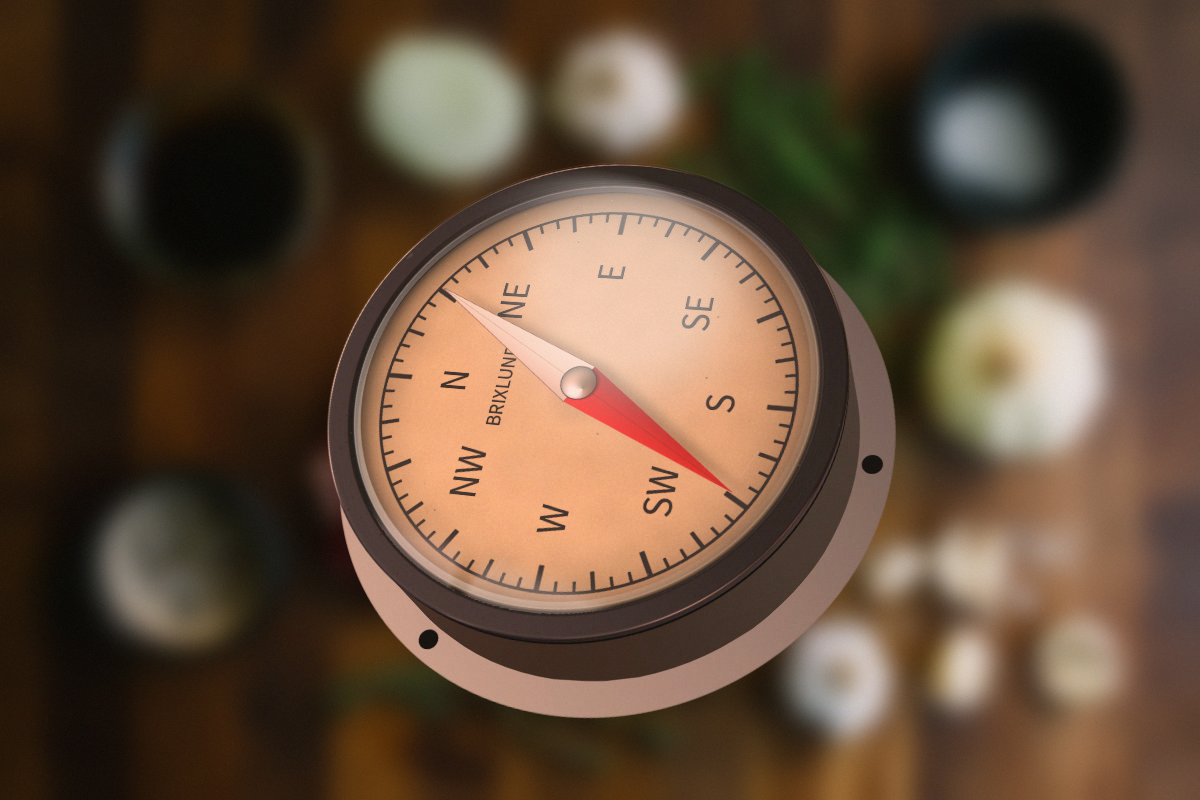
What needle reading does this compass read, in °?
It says 210 °
